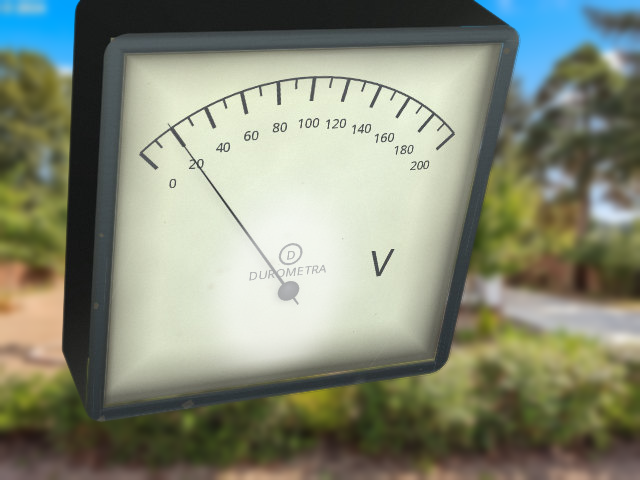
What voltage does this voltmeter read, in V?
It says 20 V
